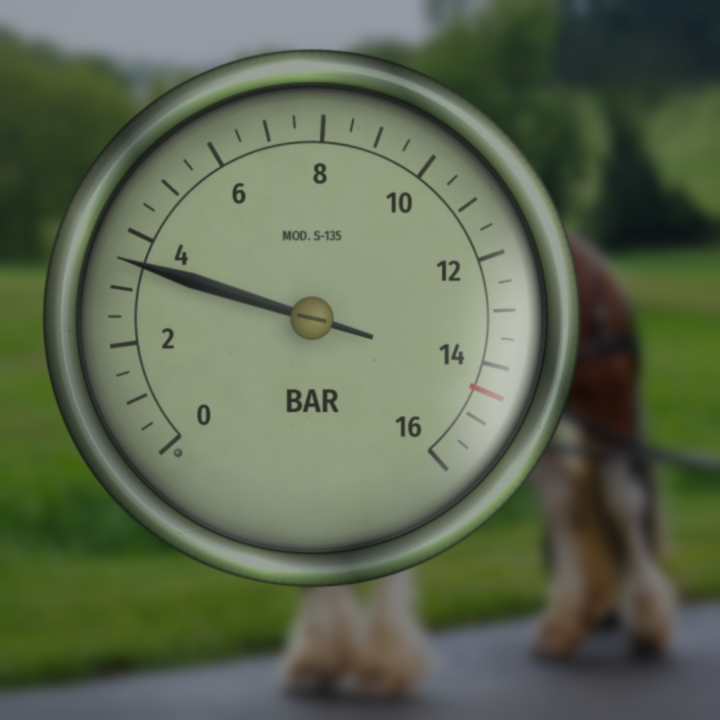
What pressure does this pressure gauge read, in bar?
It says 3.5 bar
